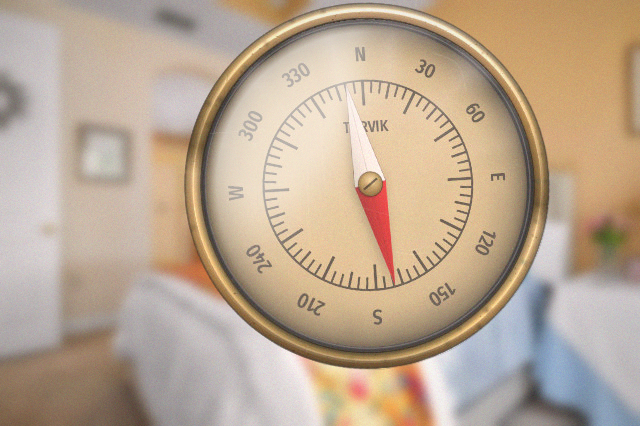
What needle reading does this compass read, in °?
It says 170 °
